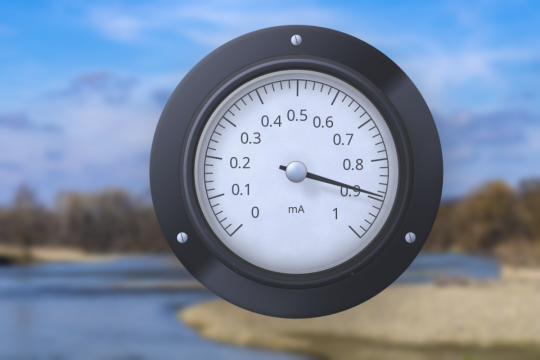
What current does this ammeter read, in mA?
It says 0.89 mA
